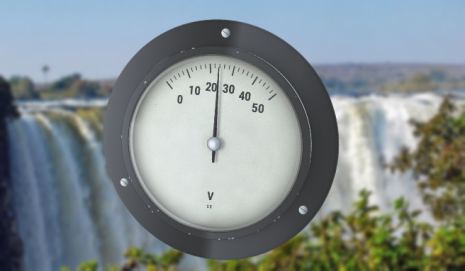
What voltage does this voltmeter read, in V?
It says 24 V
